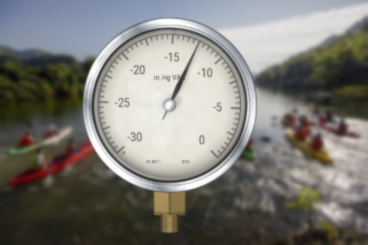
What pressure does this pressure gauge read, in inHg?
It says -12.5 inHg
